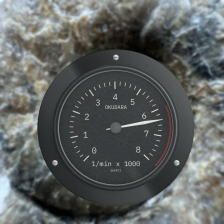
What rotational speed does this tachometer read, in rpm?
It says 6400 rpm
